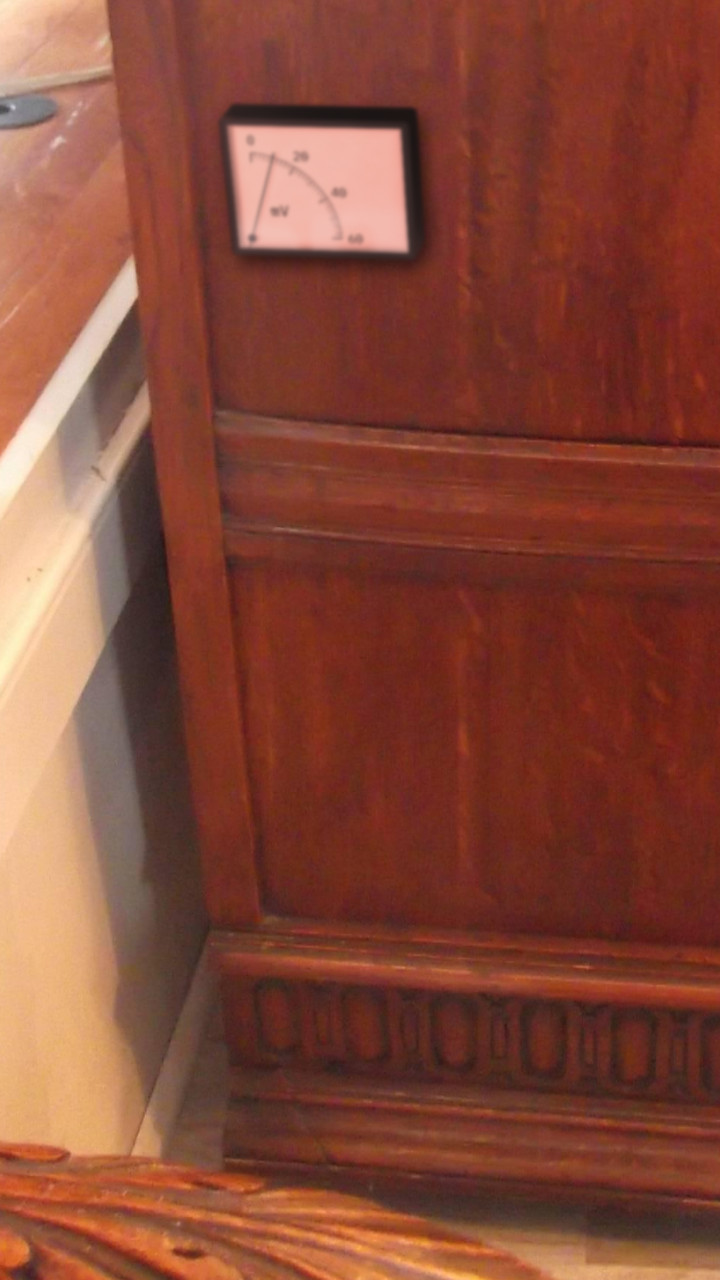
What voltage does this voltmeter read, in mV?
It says 10 mV
